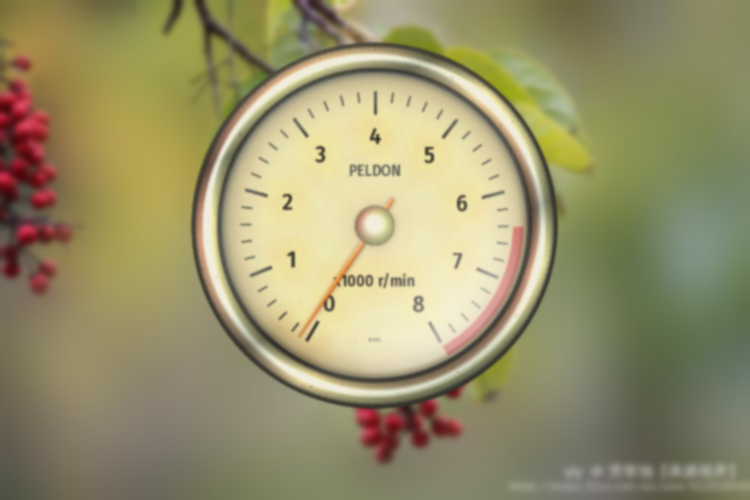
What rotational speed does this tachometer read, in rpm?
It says 100 rpm
